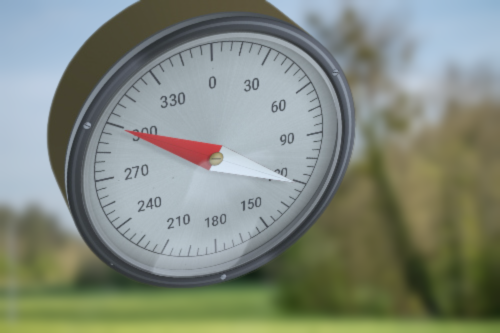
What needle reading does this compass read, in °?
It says 300 °
